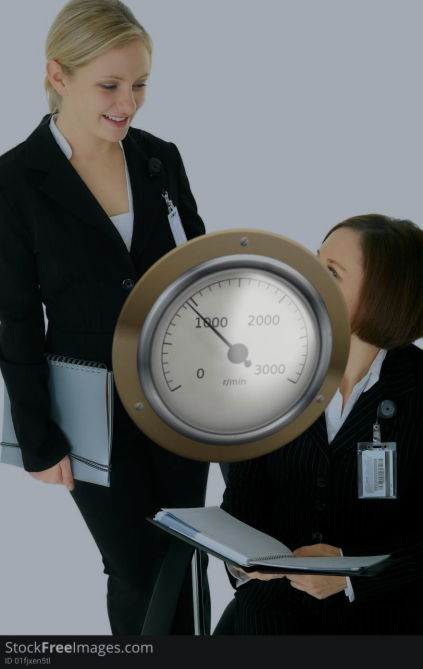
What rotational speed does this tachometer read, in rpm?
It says 950 rpm
